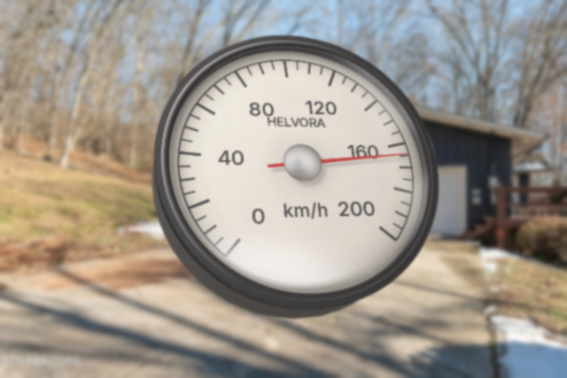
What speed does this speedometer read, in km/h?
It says 165 km/h
